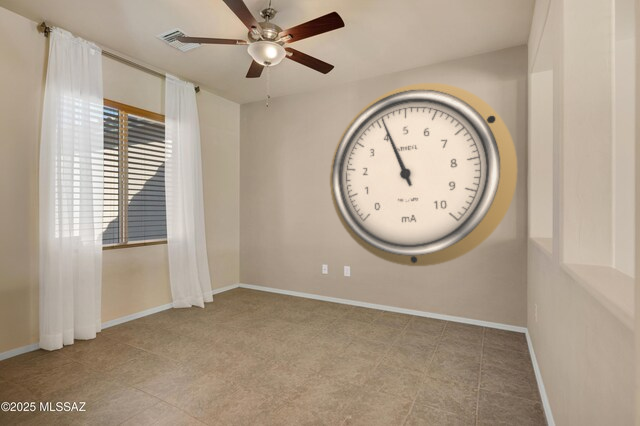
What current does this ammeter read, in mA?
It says 4.2 mA
